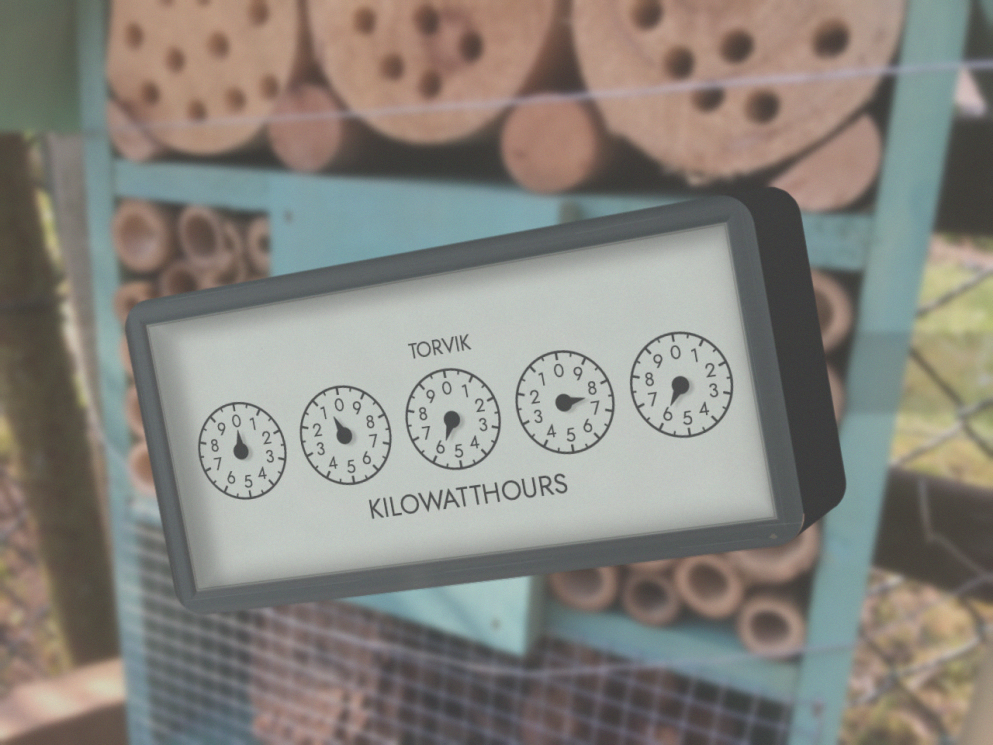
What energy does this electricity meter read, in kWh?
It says 576 kWh
